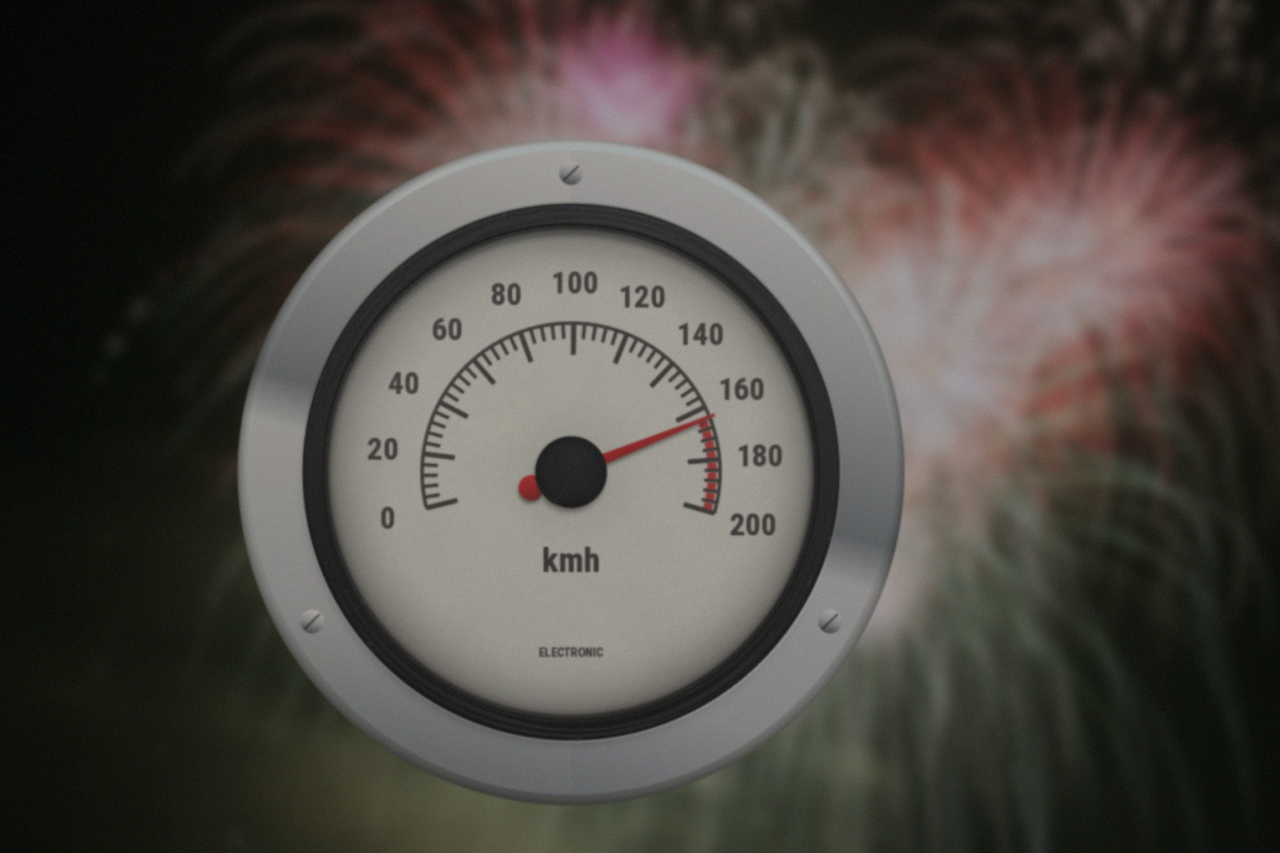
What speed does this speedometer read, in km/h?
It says 164 km/h
